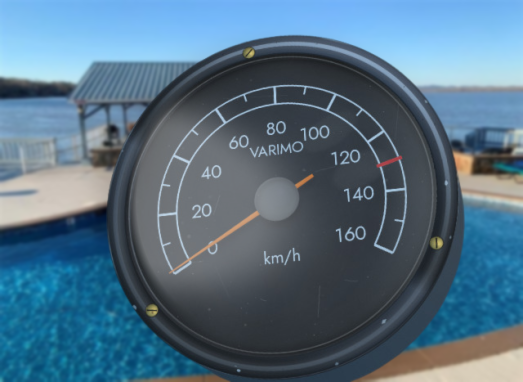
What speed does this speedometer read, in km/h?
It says 0 km/h
